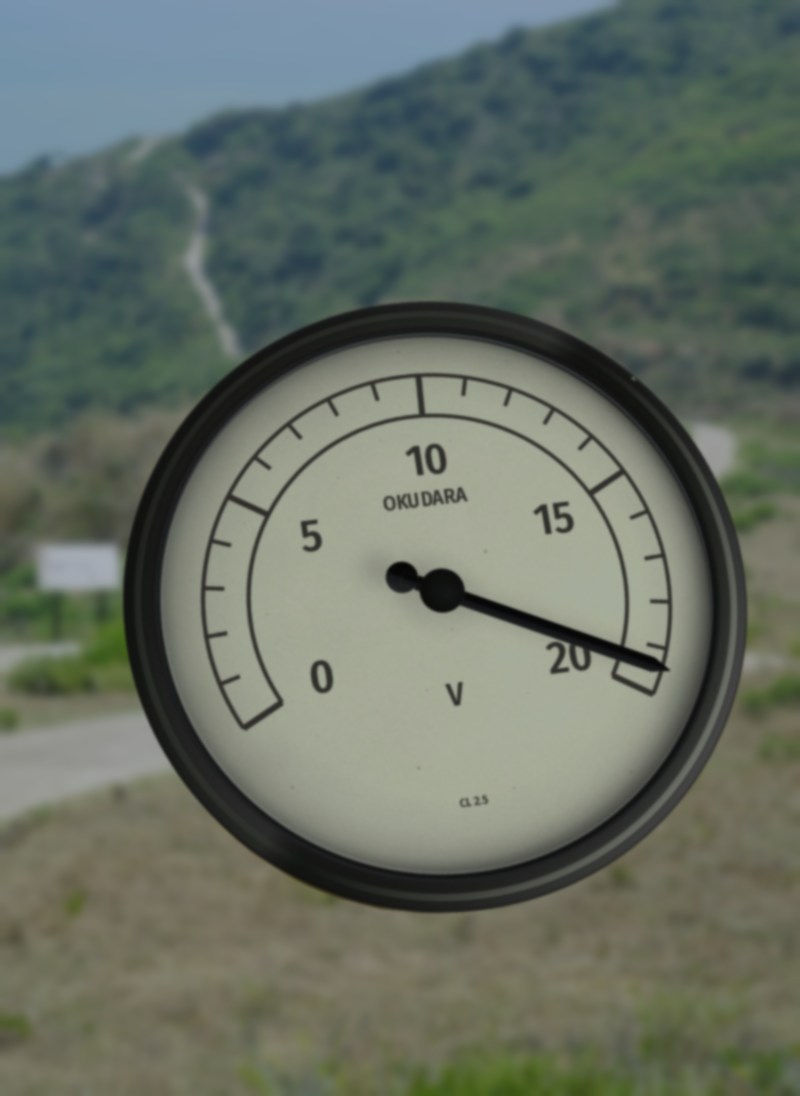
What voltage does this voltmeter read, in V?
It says 19.5 V
